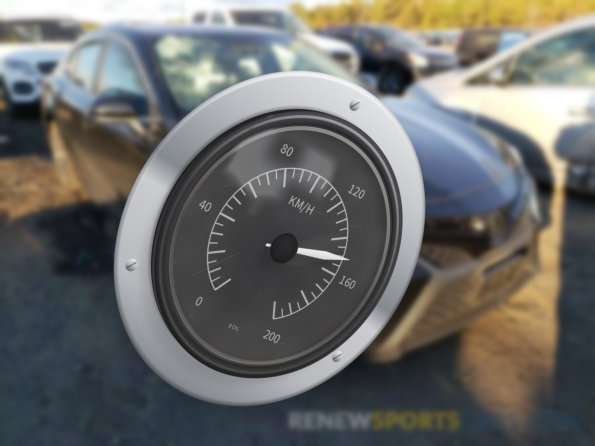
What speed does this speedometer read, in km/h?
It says 150 km/h
